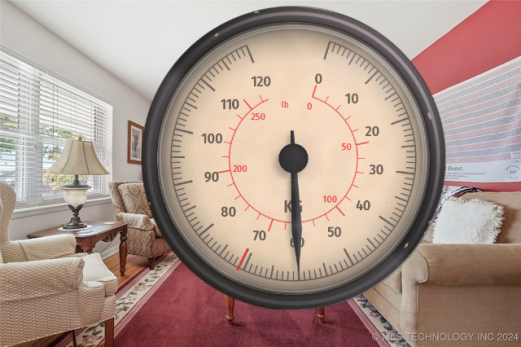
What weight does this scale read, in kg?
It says 60 kg
